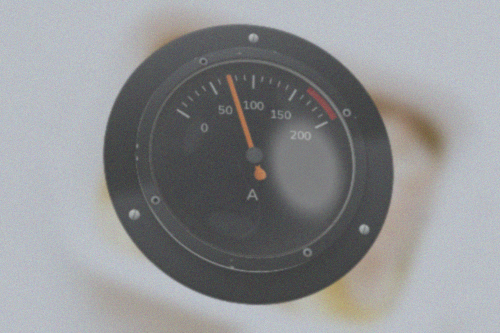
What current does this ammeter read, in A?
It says 70 A
